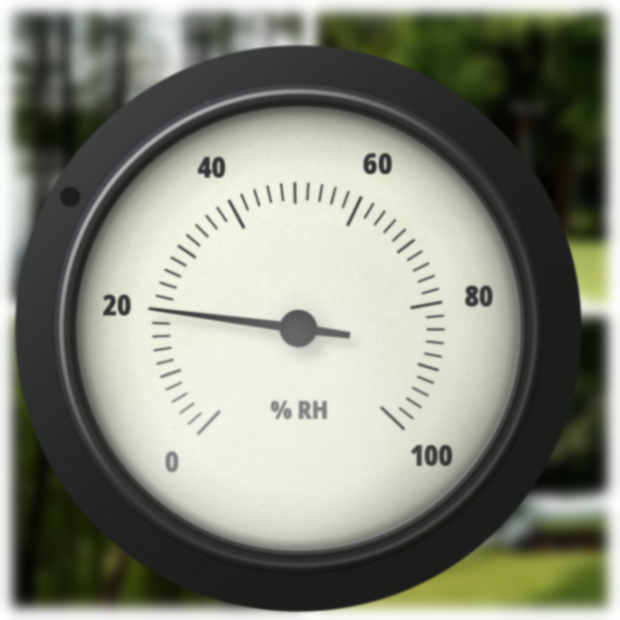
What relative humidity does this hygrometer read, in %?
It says 20 %
